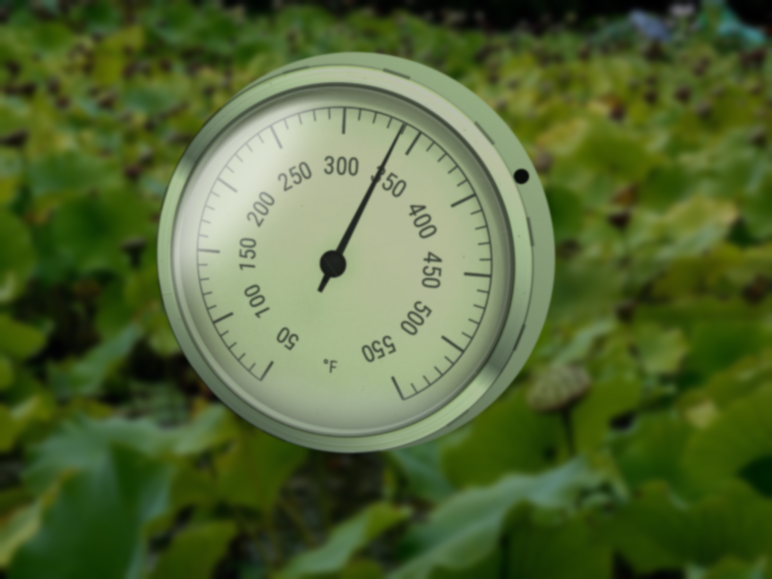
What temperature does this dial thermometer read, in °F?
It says 340 °F
